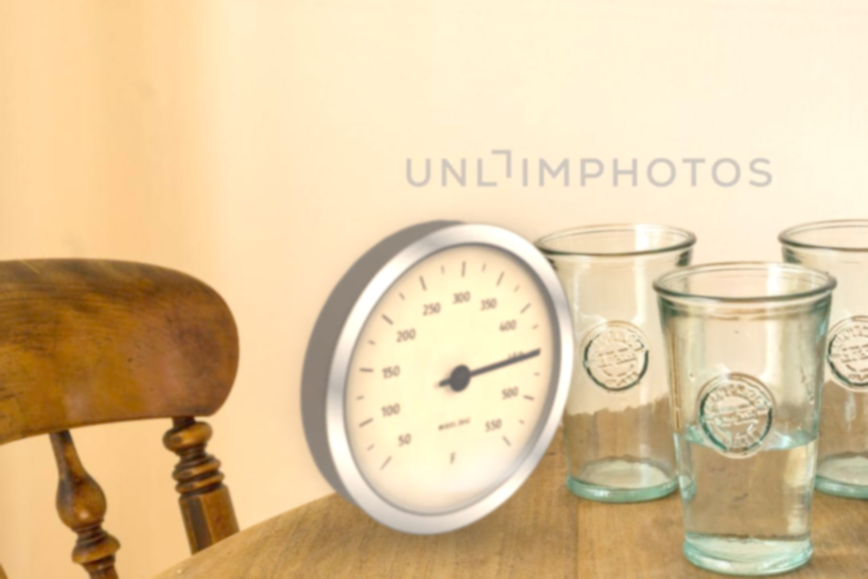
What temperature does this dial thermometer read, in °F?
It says 450 °F
